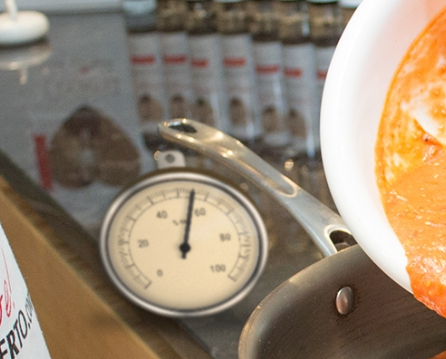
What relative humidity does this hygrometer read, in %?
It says 55 %
